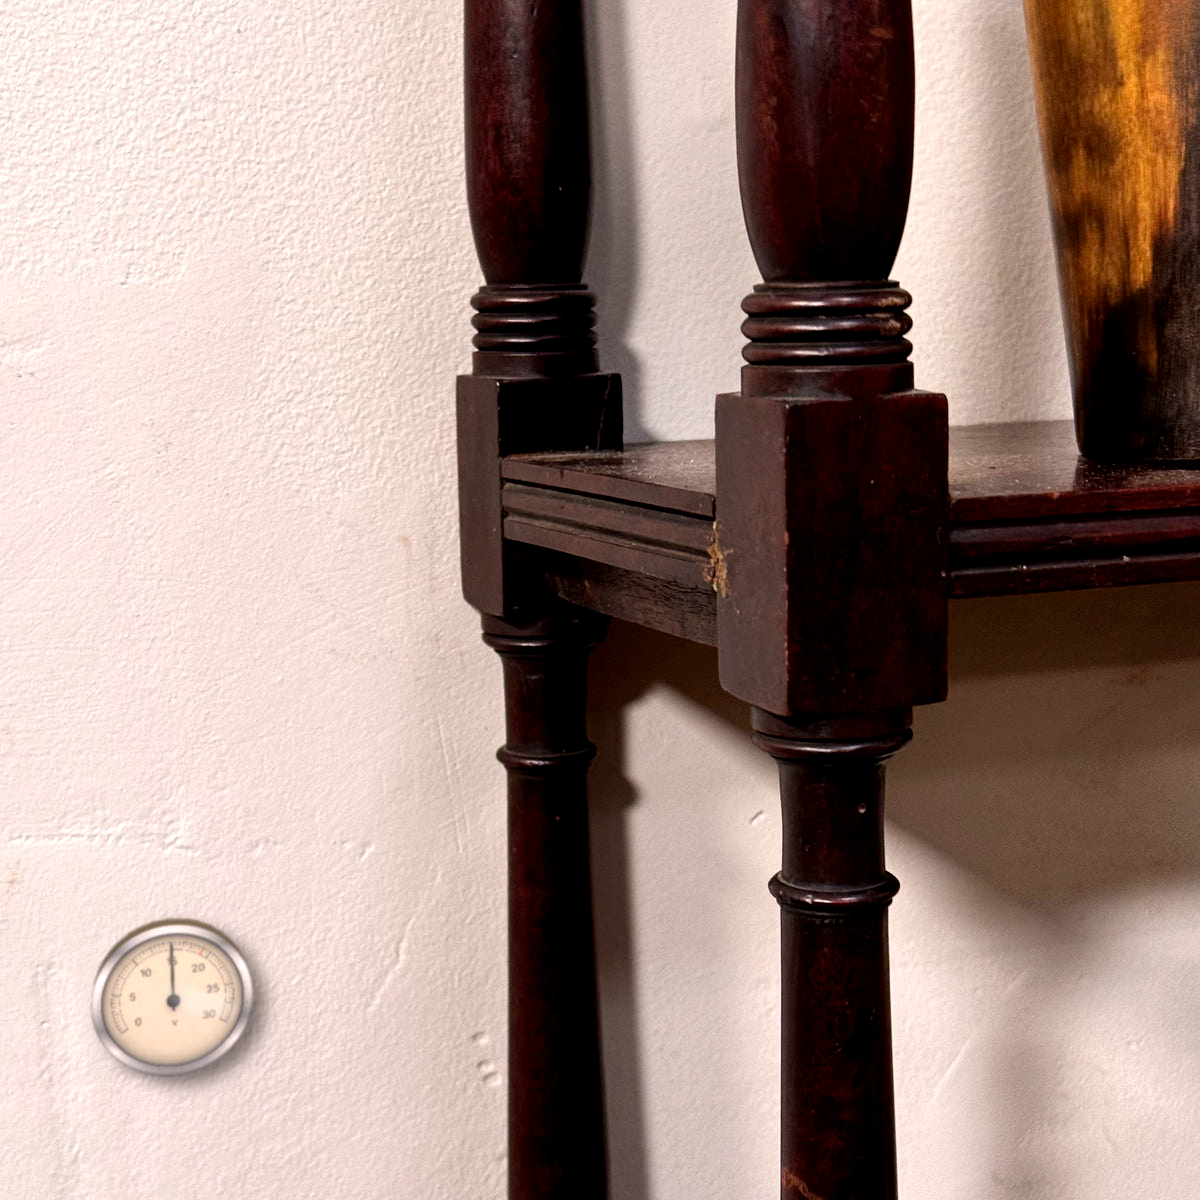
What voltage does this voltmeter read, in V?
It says 15 V
